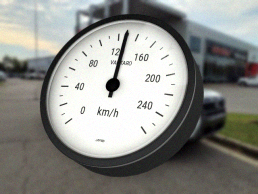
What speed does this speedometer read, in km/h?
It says 130 km/h
